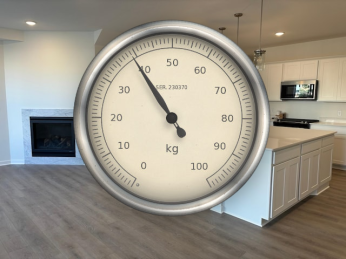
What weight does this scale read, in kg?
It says 39 kg
